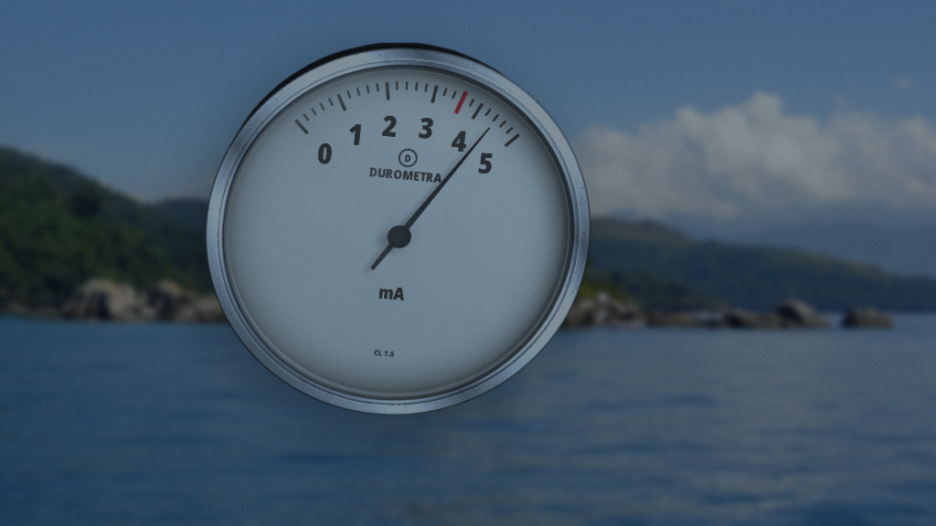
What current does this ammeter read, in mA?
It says 4.4 mA
